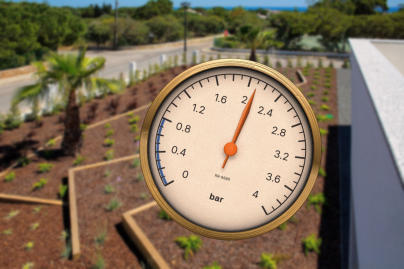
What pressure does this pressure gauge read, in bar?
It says 2.1 bar
